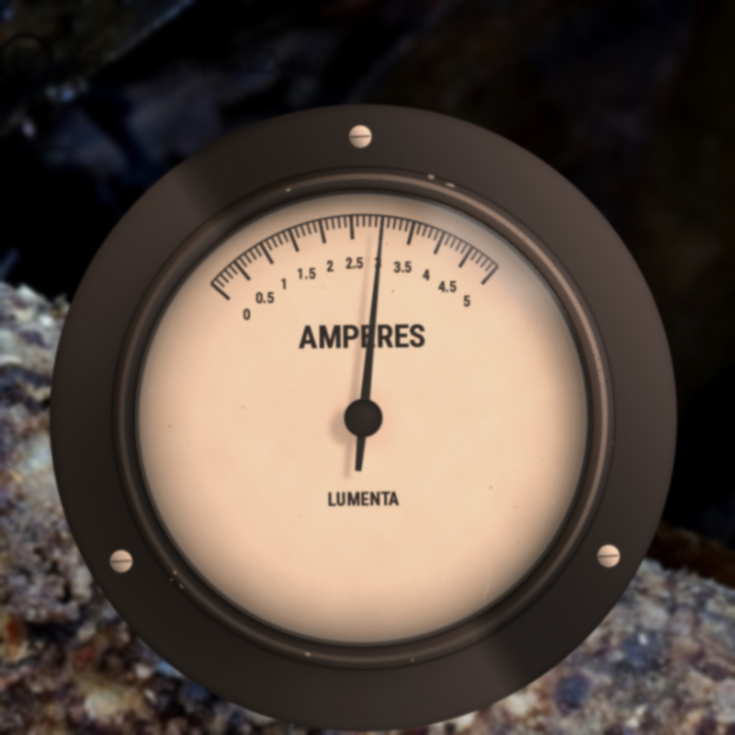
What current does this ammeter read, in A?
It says 3 A
